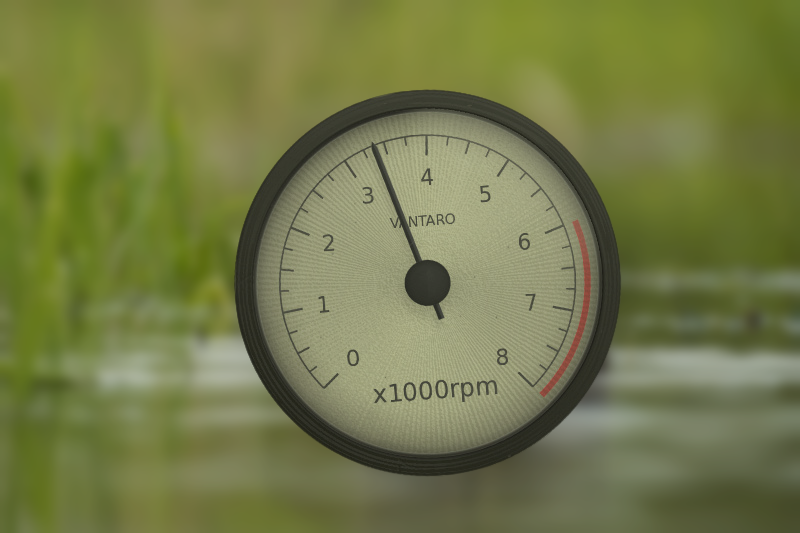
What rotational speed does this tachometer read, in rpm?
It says 3375 rpm
